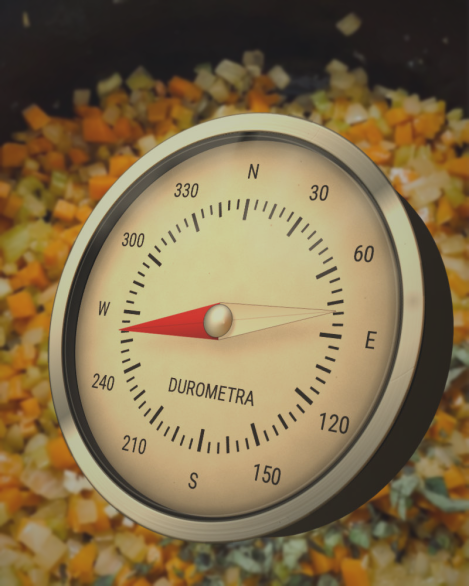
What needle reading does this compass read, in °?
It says 260 °
